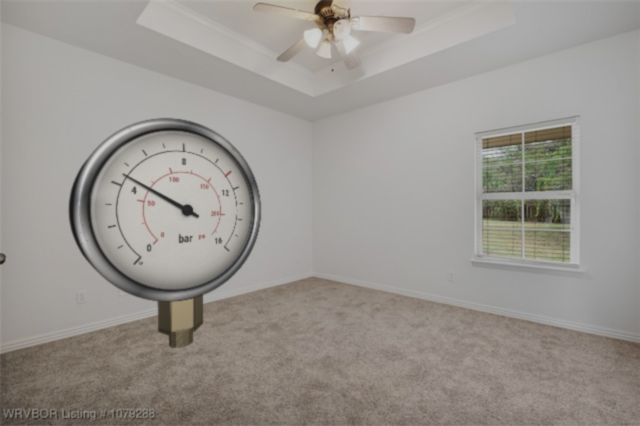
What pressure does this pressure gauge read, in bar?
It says 4.5 bar
